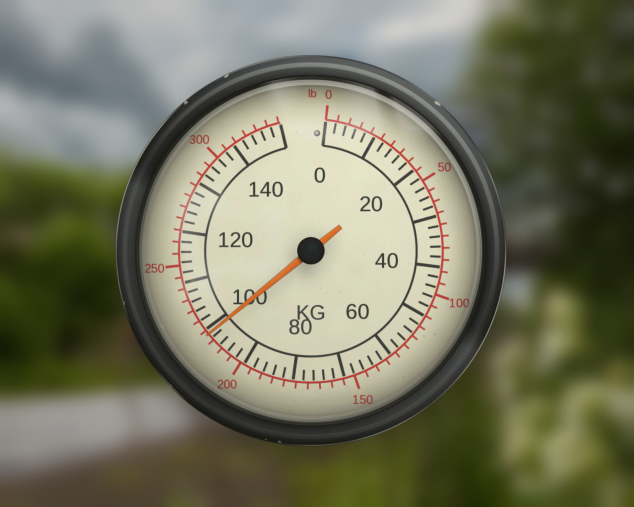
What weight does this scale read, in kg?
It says 99 kg
